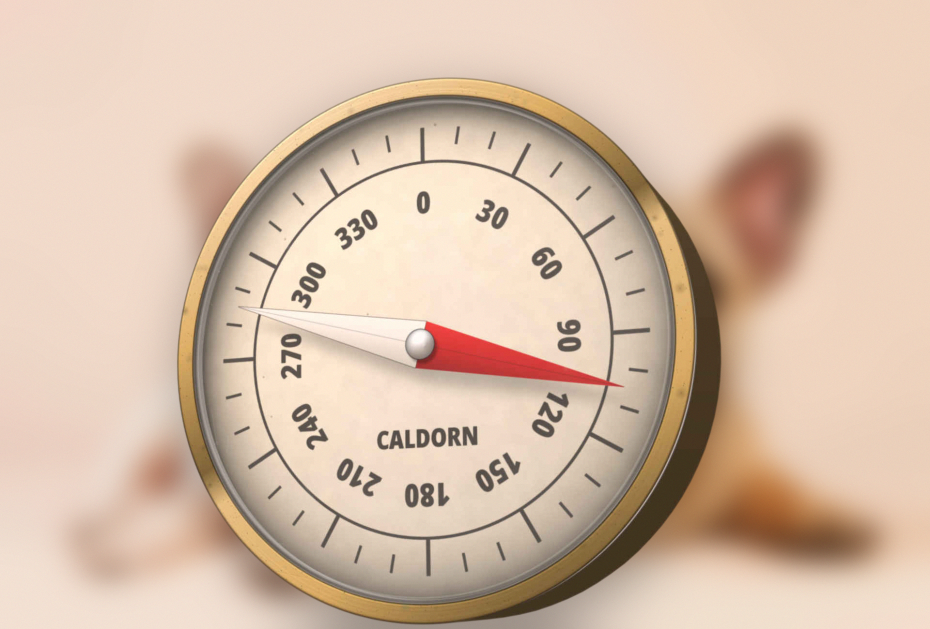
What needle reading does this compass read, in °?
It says 105 °
